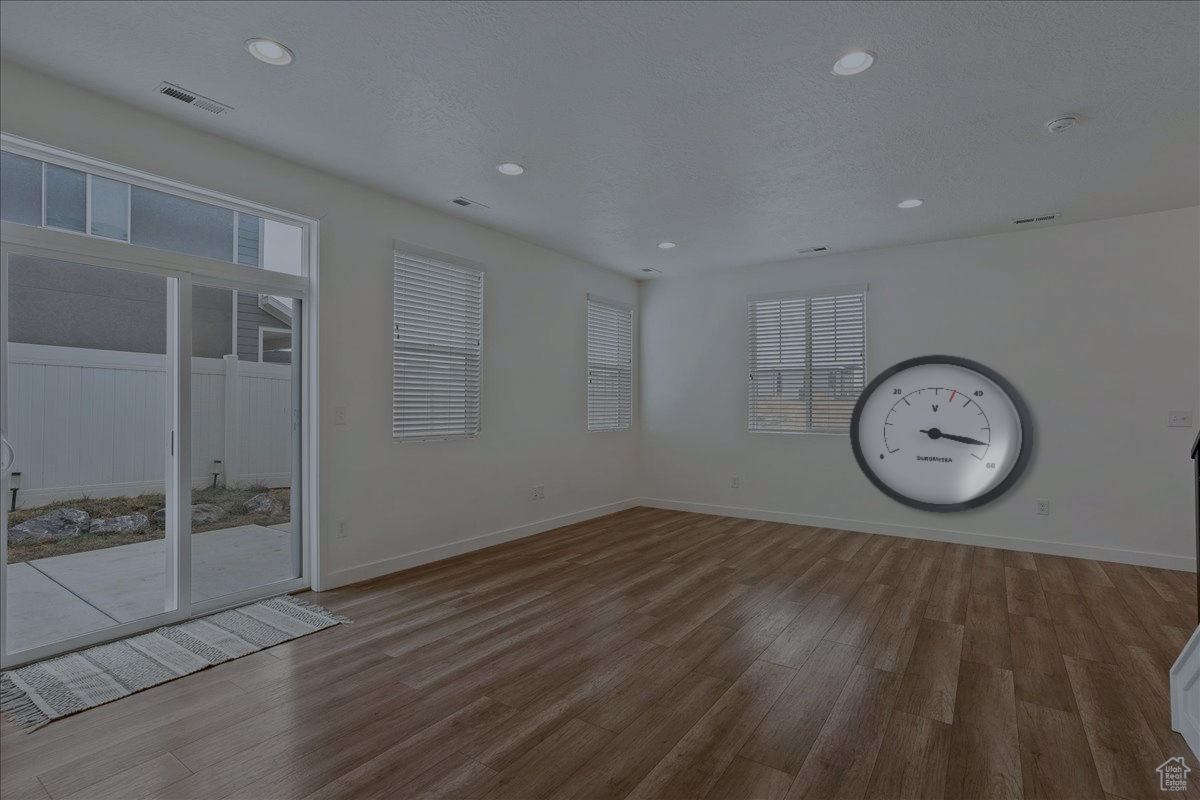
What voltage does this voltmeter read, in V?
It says 55 V
